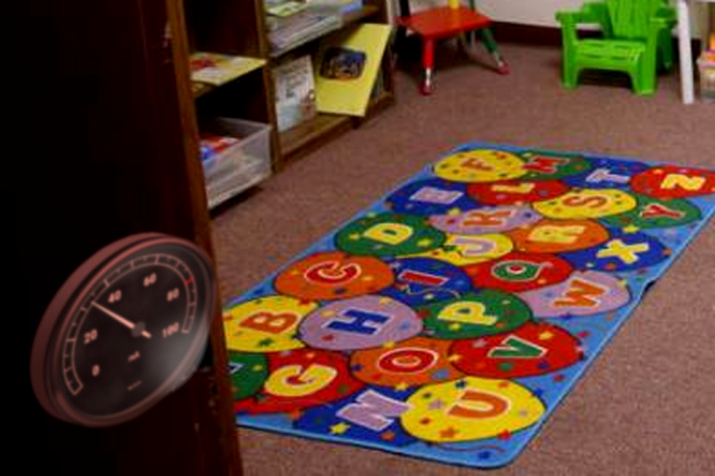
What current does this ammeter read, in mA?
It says 32.5 mA
